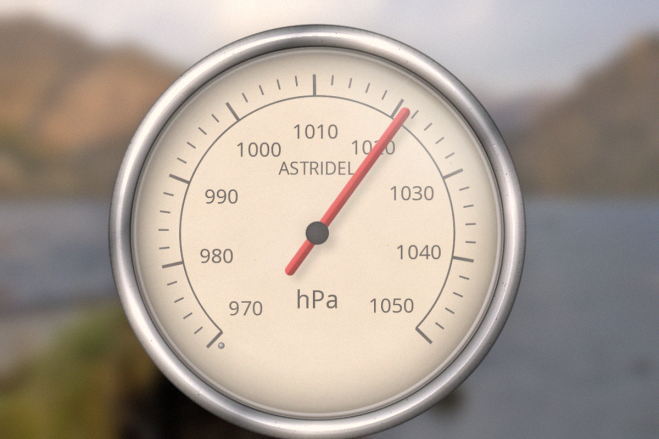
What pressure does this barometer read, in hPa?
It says 1021 hPa
